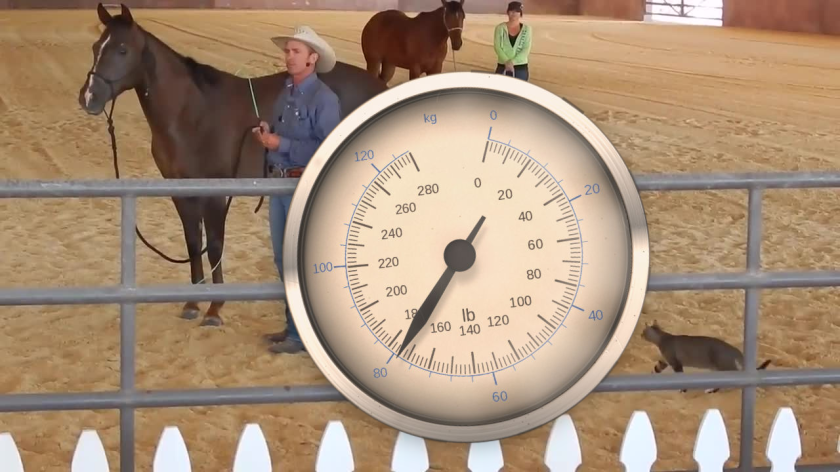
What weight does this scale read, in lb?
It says 174 lb
